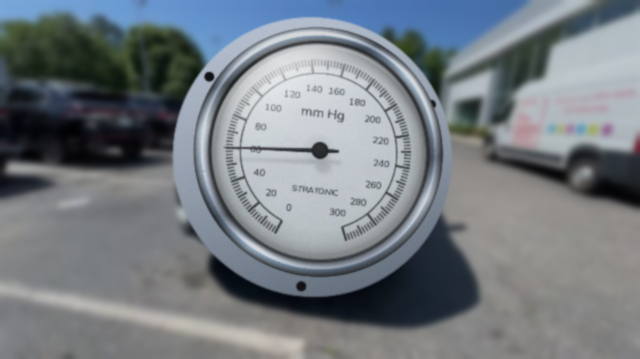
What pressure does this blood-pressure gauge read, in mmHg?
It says 60 mmHg
